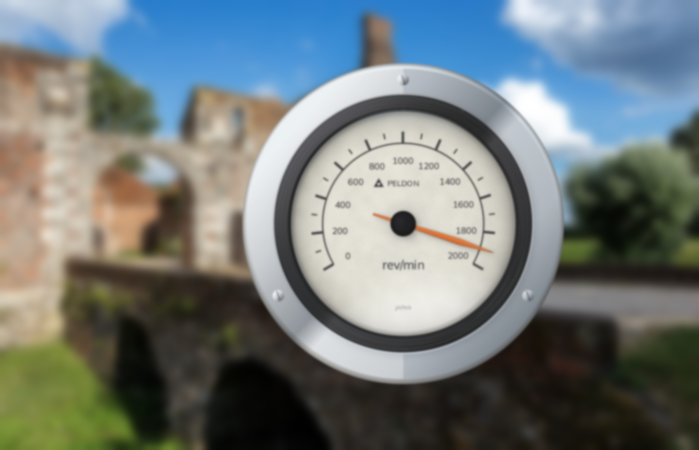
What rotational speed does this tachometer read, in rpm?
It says 1900 rpm
